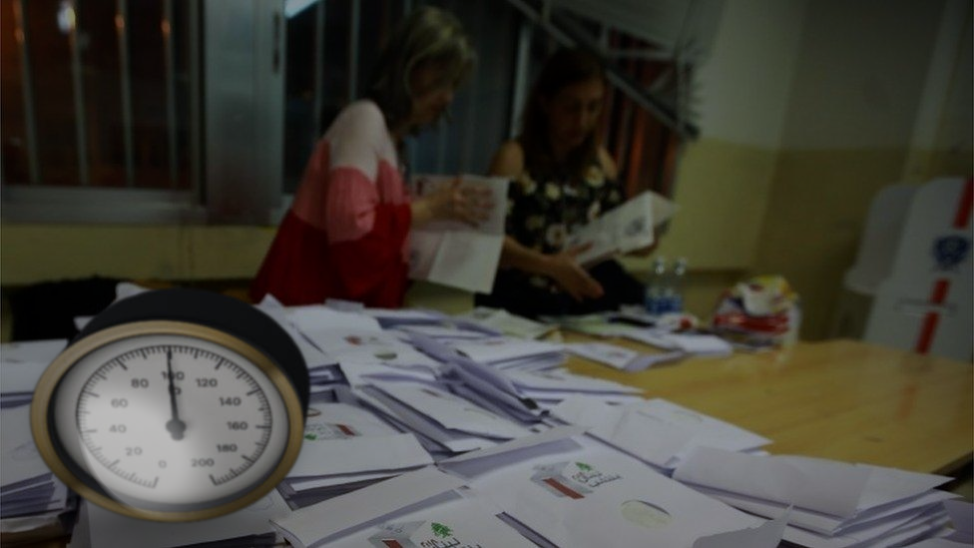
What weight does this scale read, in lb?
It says 100 lb
